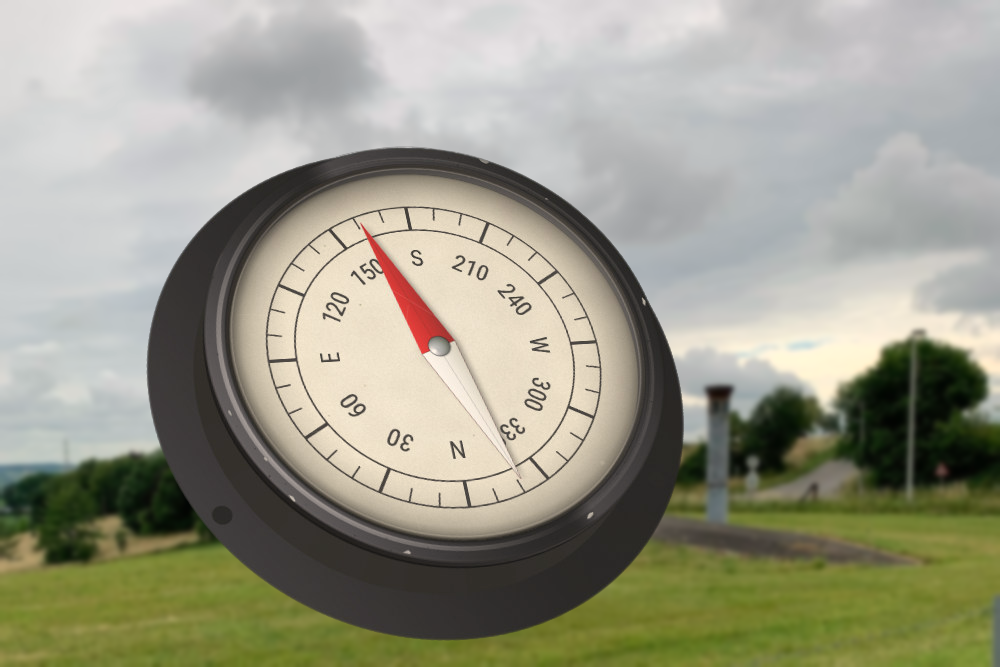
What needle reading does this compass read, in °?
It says 160 °
